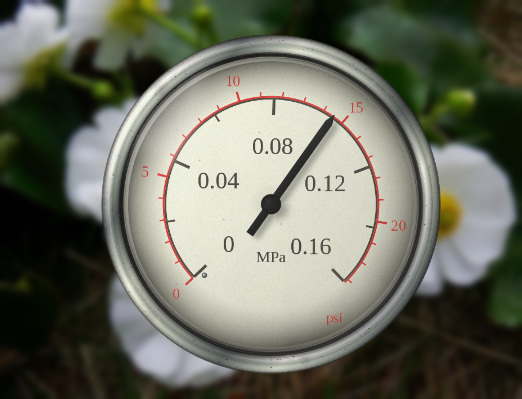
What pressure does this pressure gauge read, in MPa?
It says 0.1 MPa
